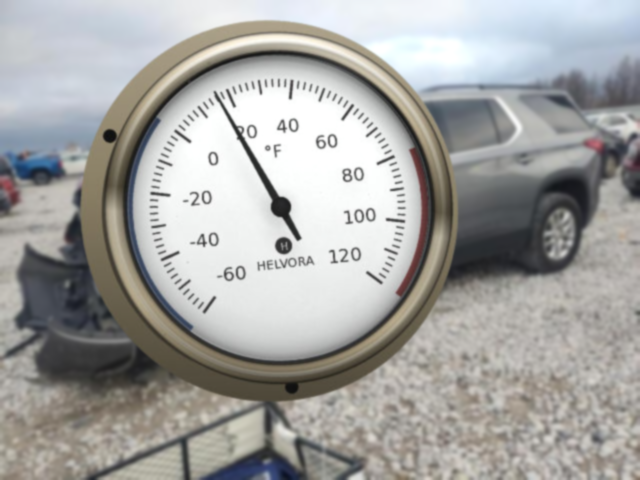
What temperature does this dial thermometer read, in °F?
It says 16 °F
